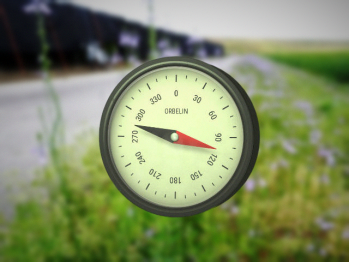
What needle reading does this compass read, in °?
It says 105 °
